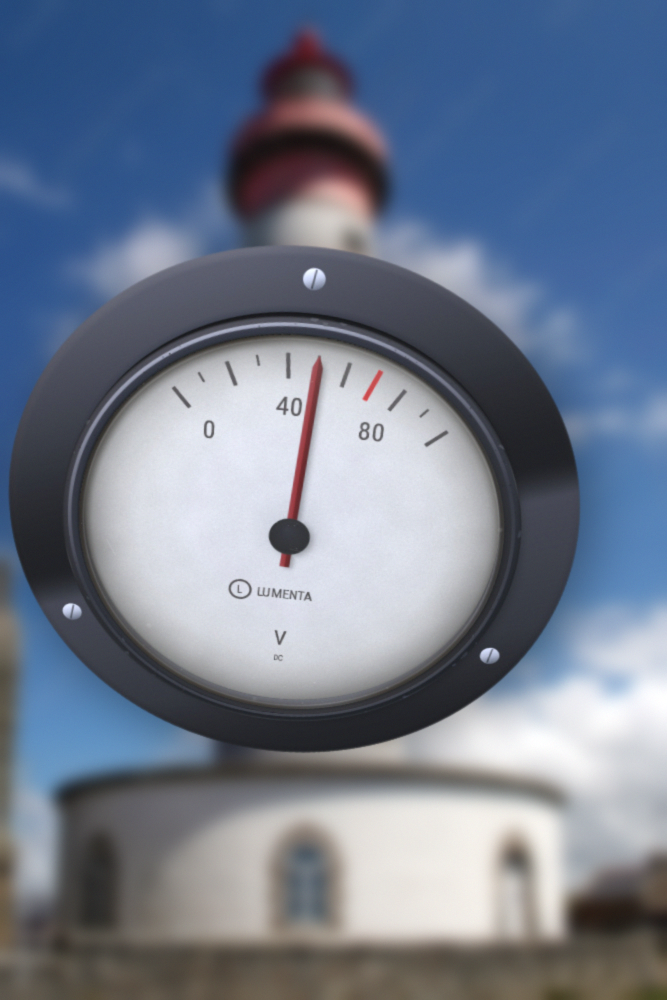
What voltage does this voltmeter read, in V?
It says 50 V
